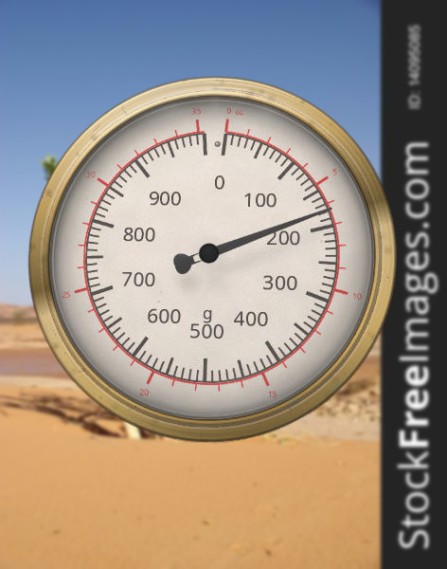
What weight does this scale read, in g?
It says 180 g
